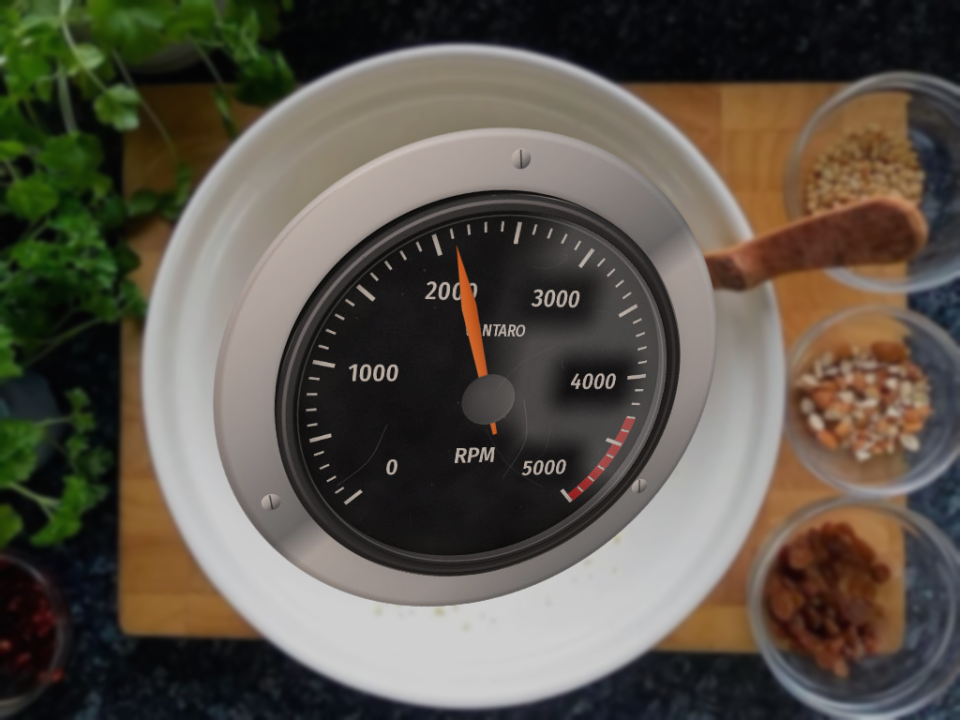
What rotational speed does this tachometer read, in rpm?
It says 2100 rpm
